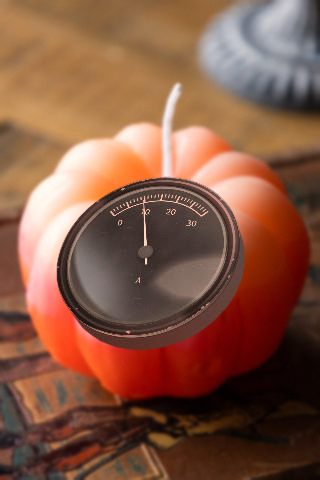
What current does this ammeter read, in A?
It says 10 A
